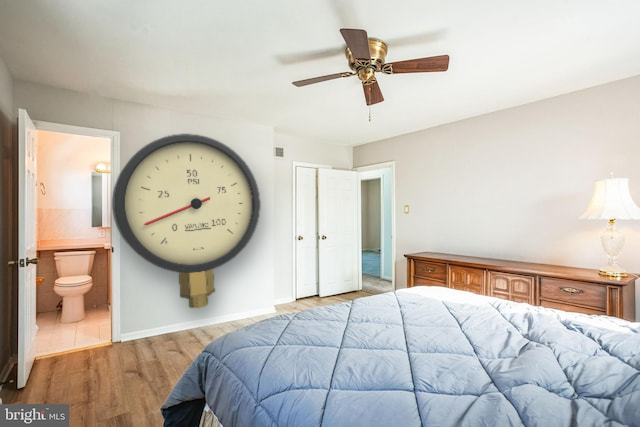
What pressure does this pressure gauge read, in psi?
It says 10 psi
